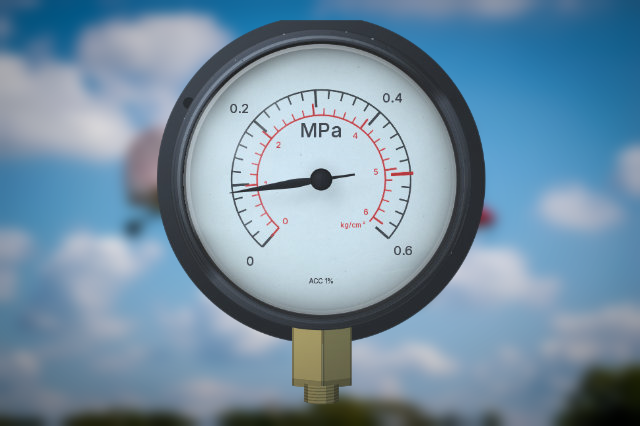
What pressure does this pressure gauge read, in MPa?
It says 0.09 MPa
